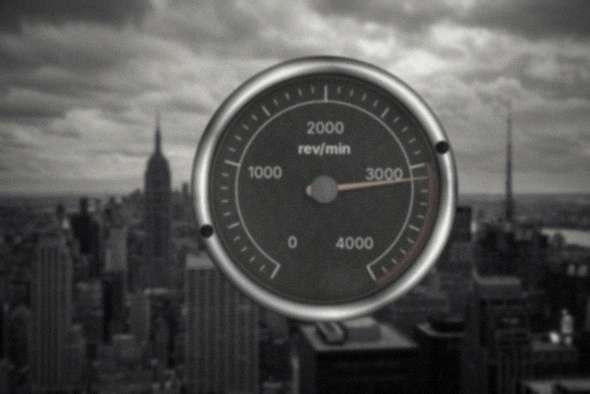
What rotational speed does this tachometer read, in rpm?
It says 3100 rpm
